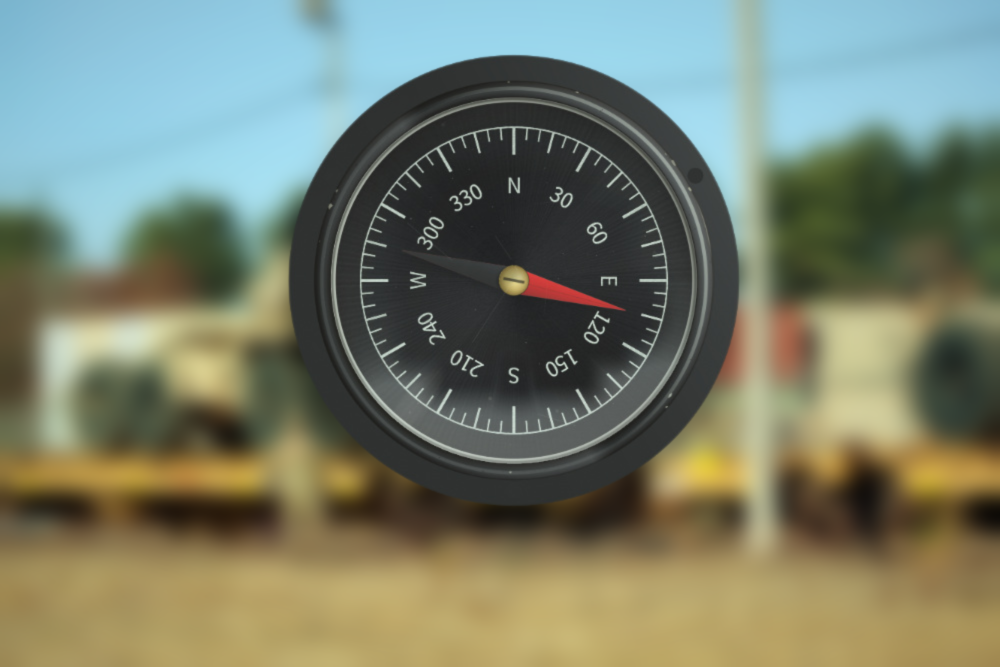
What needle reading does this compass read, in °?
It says 105 °
